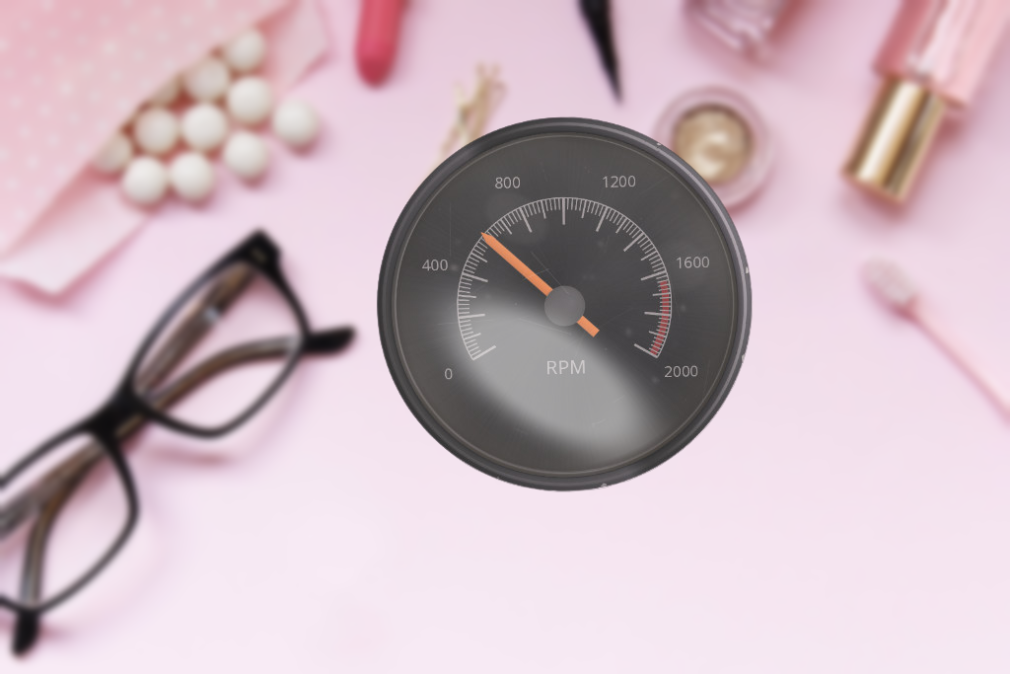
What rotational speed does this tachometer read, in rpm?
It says 600 rpm
